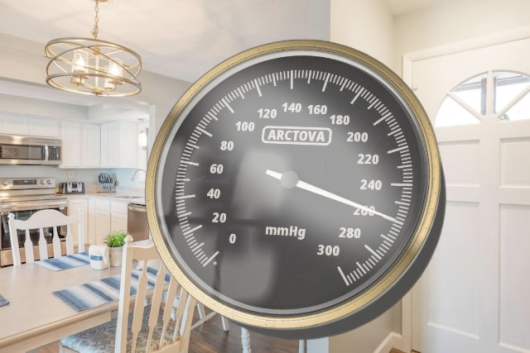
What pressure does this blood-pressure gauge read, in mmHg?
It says 260 mmHg
